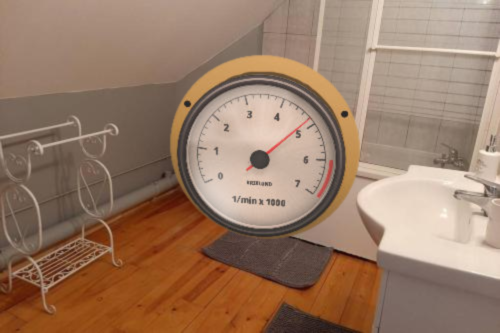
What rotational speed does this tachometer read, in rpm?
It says 4800 rpm
